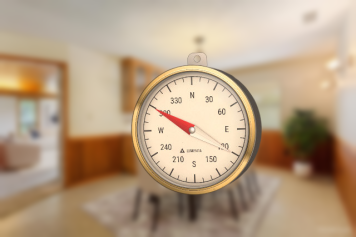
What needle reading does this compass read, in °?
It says 300 °
